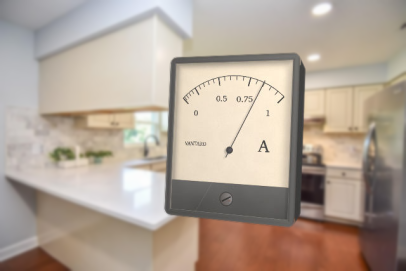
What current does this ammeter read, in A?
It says 0.85 A
